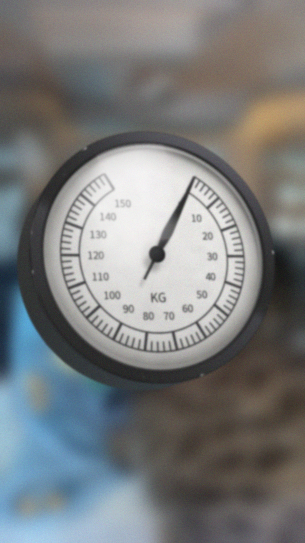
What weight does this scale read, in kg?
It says 0 kg
